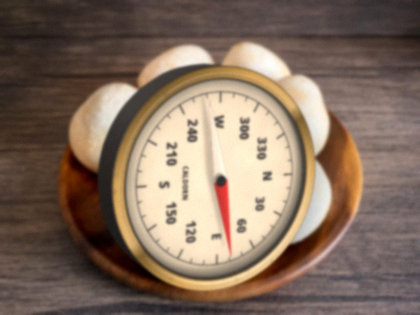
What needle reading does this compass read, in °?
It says 80 °
